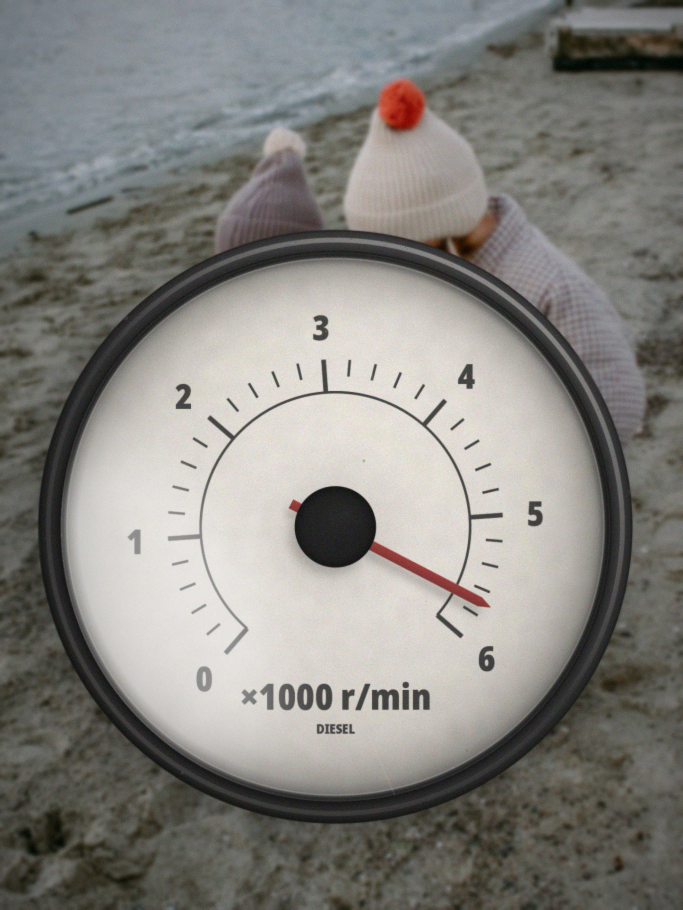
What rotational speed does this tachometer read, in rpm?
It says 5700 rpm
